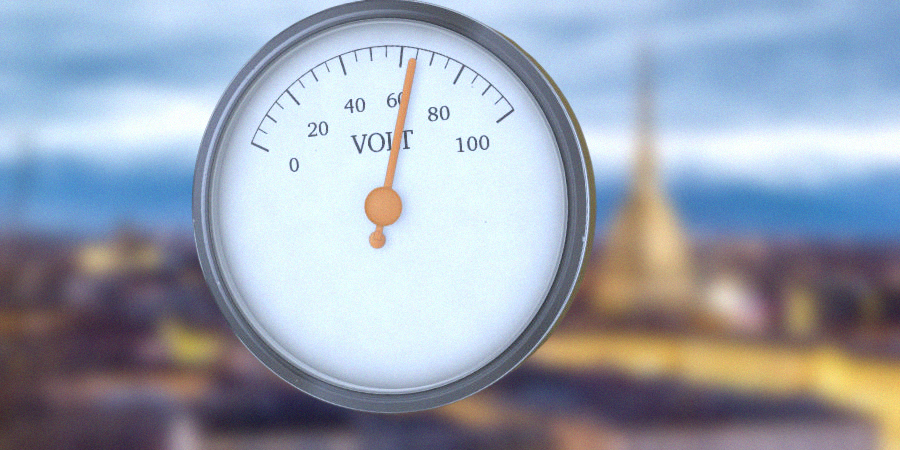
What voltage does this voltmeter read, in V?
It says 65 V
